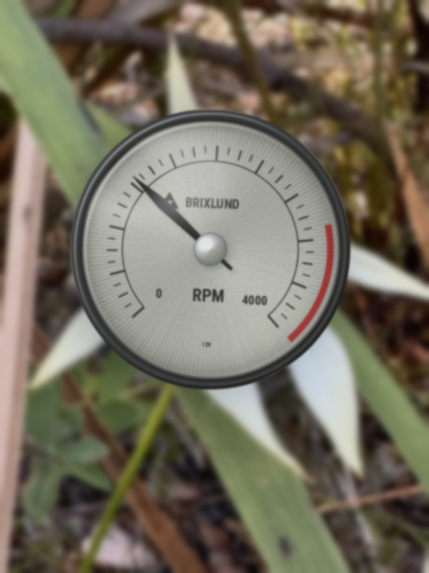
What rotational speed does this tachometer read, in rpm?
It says 1250 rpm
